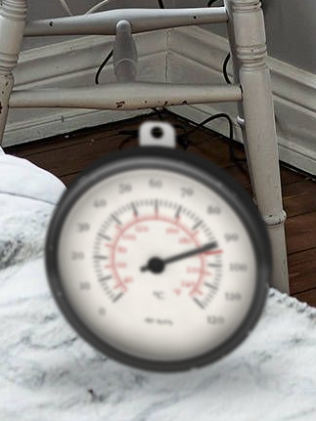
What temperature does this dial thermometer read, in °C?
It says 90 °C
